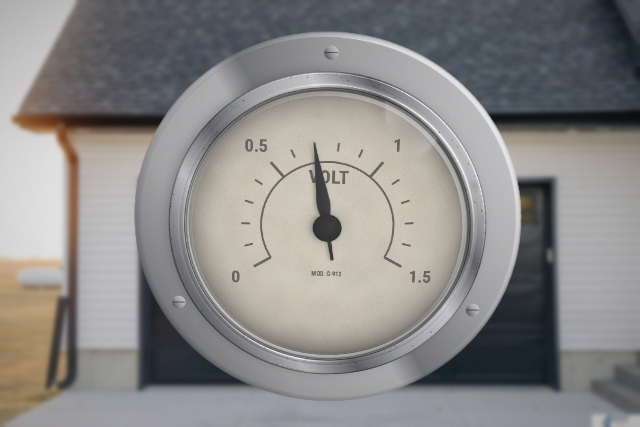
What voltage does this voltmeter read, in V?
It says 0.7 V
